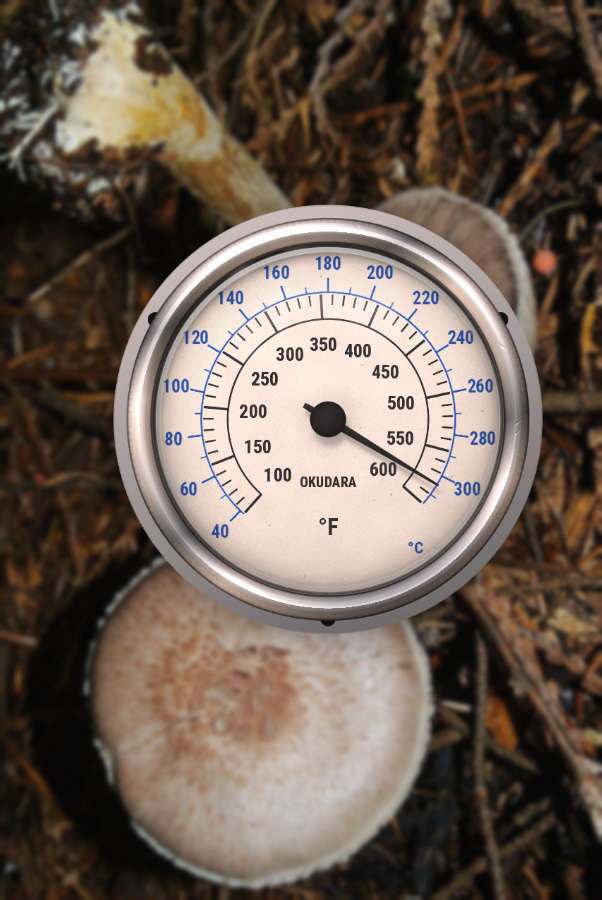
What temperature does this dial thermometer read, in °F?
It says 580 °F
